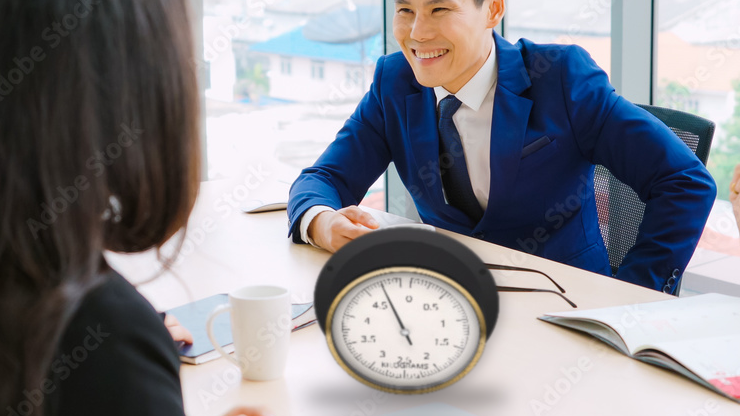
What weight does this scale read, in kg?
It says 4.75 kg
